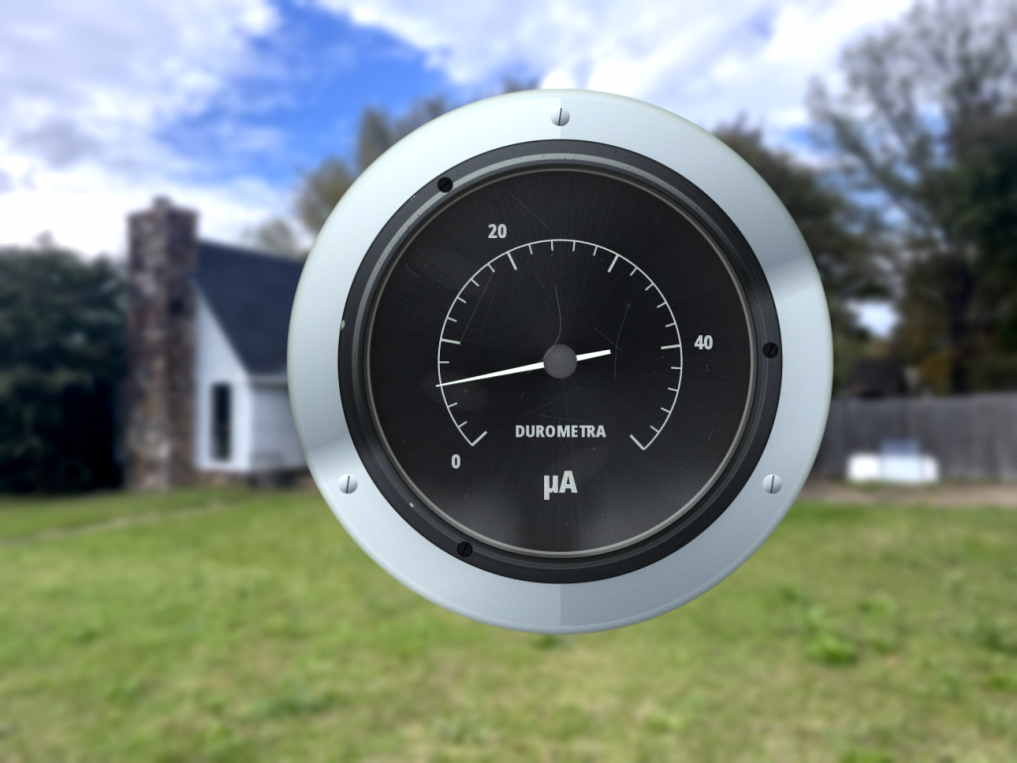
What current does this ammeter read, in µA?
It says 6 µA
